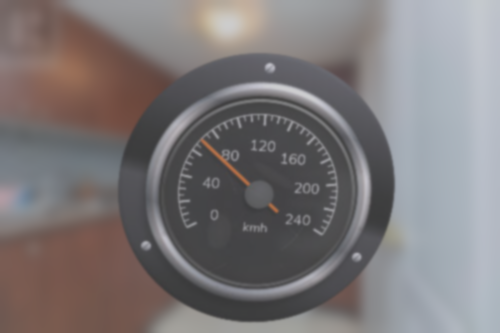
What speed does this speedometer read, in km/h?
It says 70 km/h
